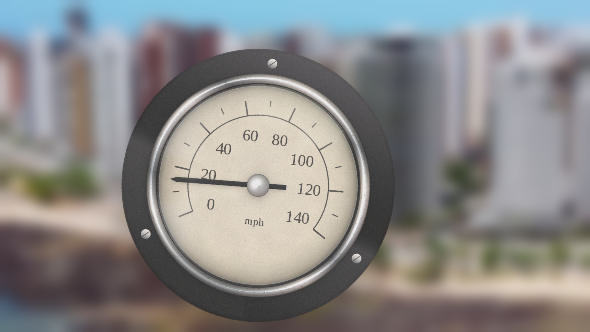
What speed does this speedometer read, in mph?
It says 15 mph
